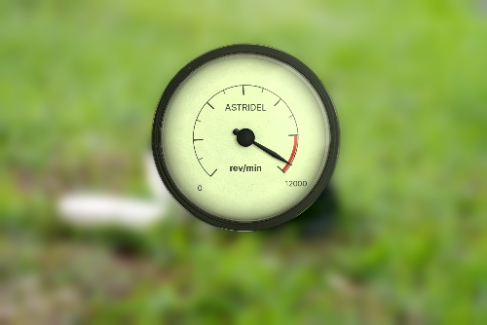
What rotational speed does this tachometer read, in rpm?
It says 11500 rpm
